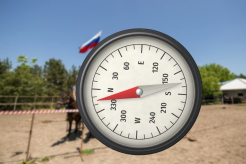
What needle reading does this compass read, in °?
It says 345 °
